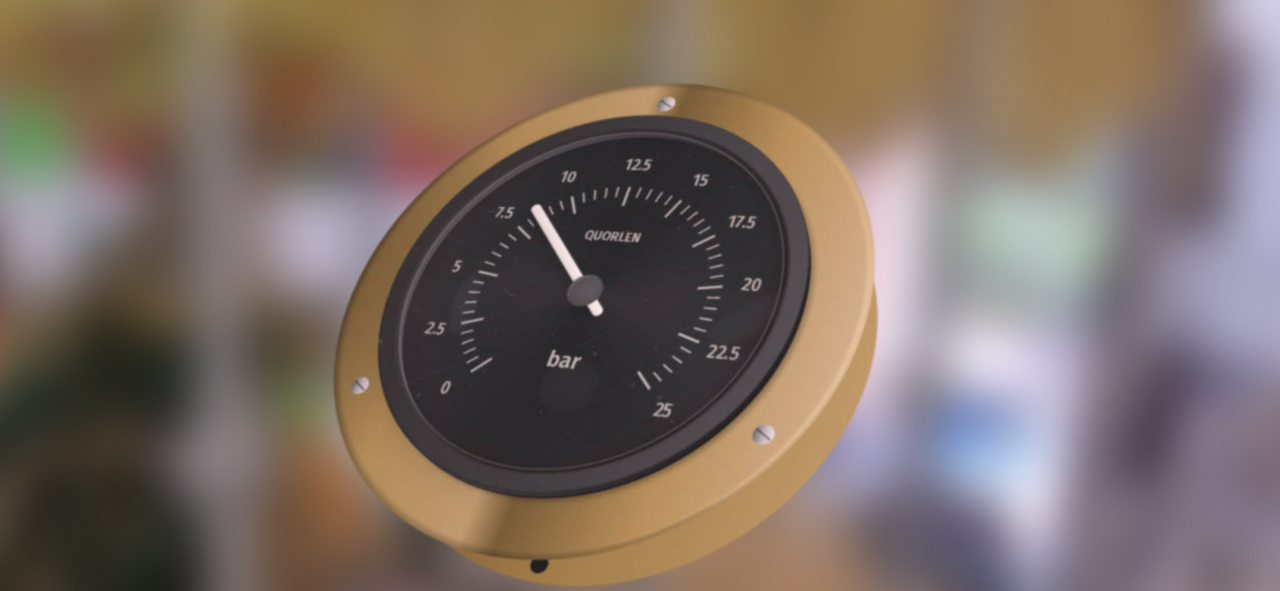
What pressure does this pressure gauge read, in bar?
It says 8.5 bar
